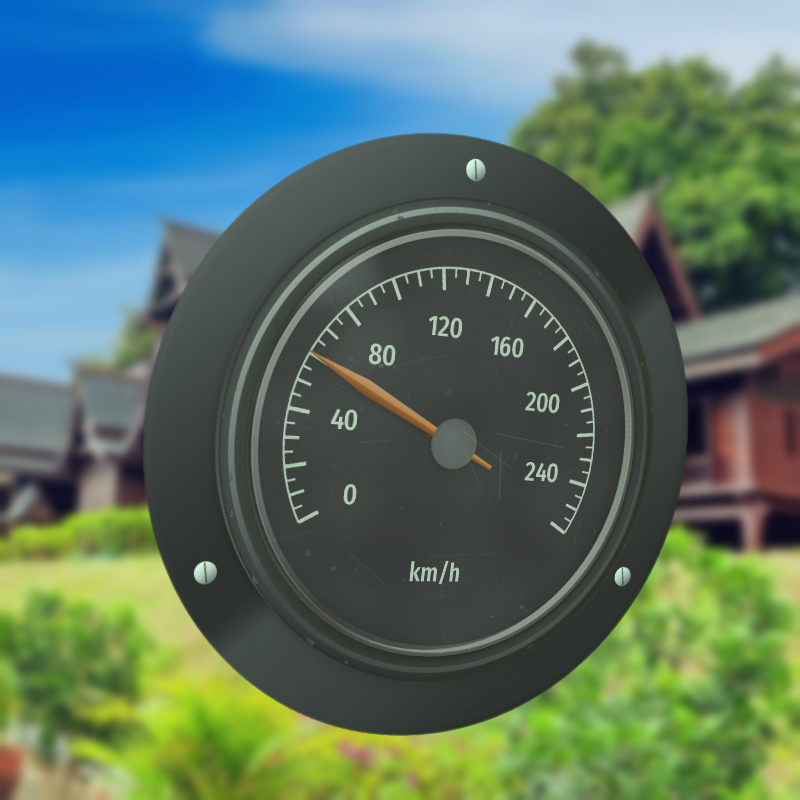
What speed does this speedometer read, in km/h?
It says 60 km/h
